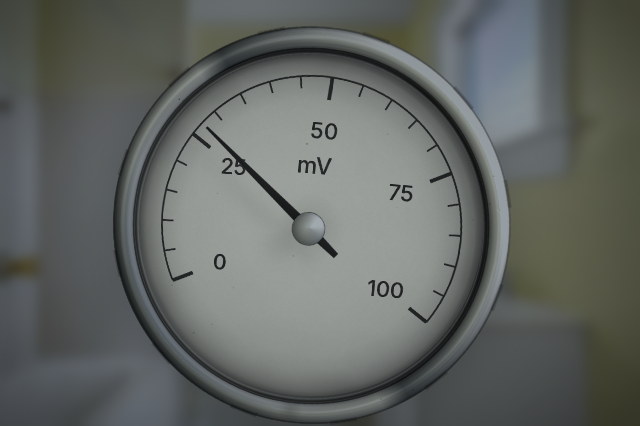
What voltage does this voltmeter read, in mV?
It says 27.5 mV
